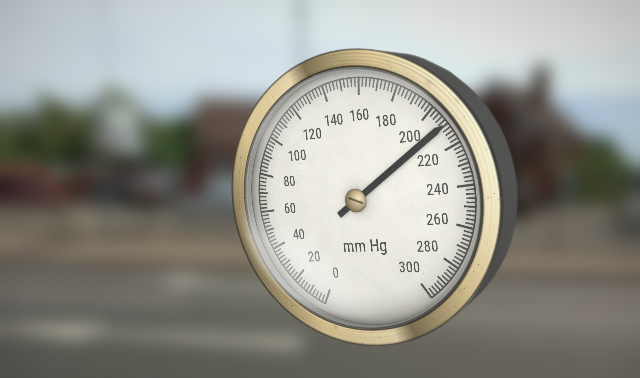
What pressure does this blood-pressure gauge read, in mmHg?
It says 210 mmHg
